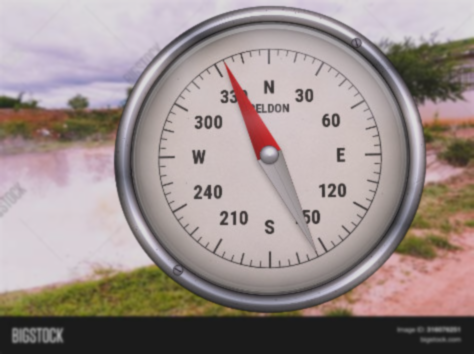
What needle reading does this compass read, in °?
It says 335 °
